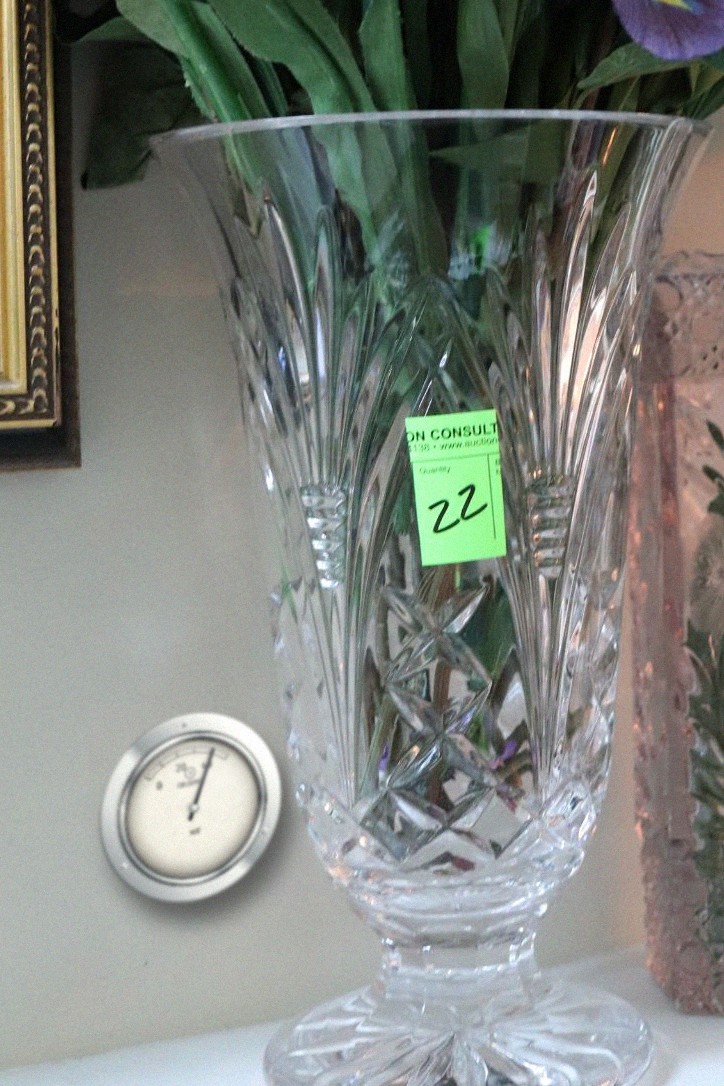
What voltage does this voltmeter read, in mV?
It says 40 mV
